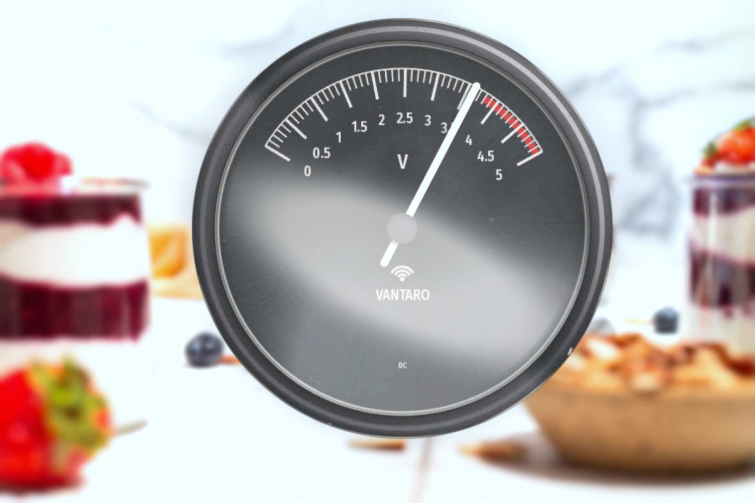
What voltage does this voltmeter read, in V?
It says 3.6 V
